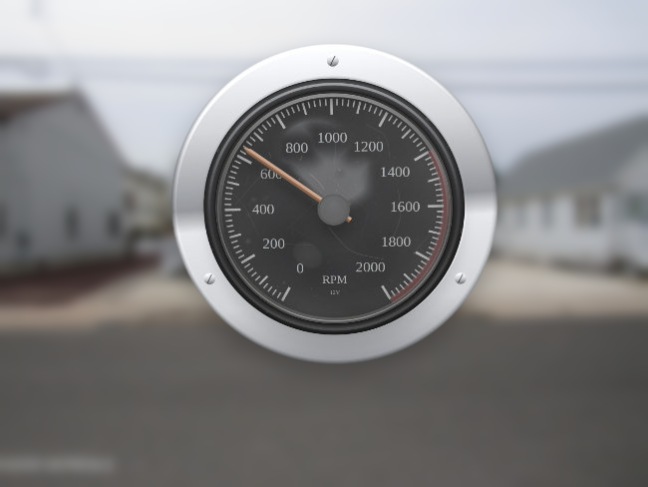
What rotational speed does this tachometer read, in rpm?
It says 640 rpm
